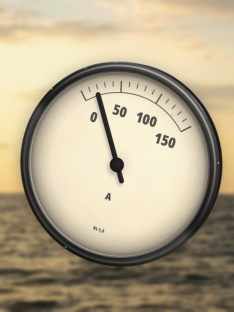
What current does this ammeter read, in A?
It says 20 A
